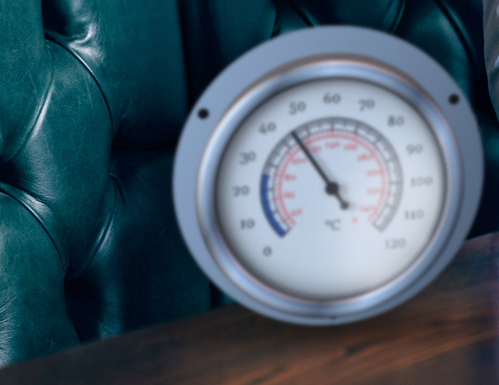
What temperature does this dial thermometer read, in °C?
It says 45 °C
